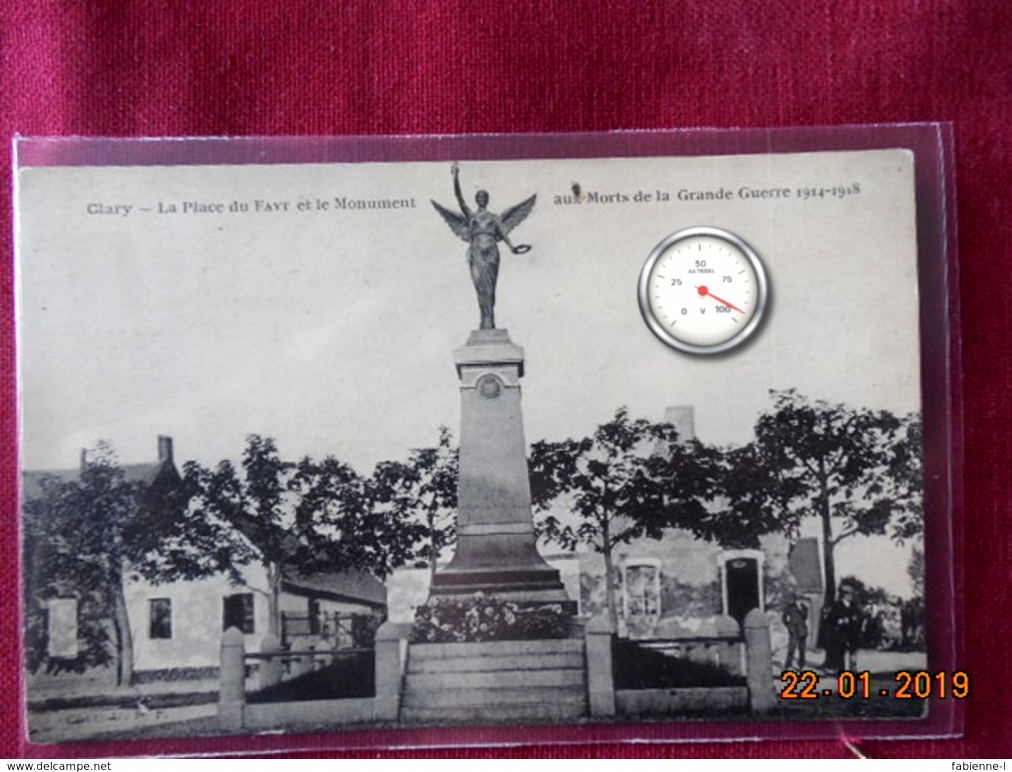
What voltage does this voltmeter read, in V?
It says 95 V
